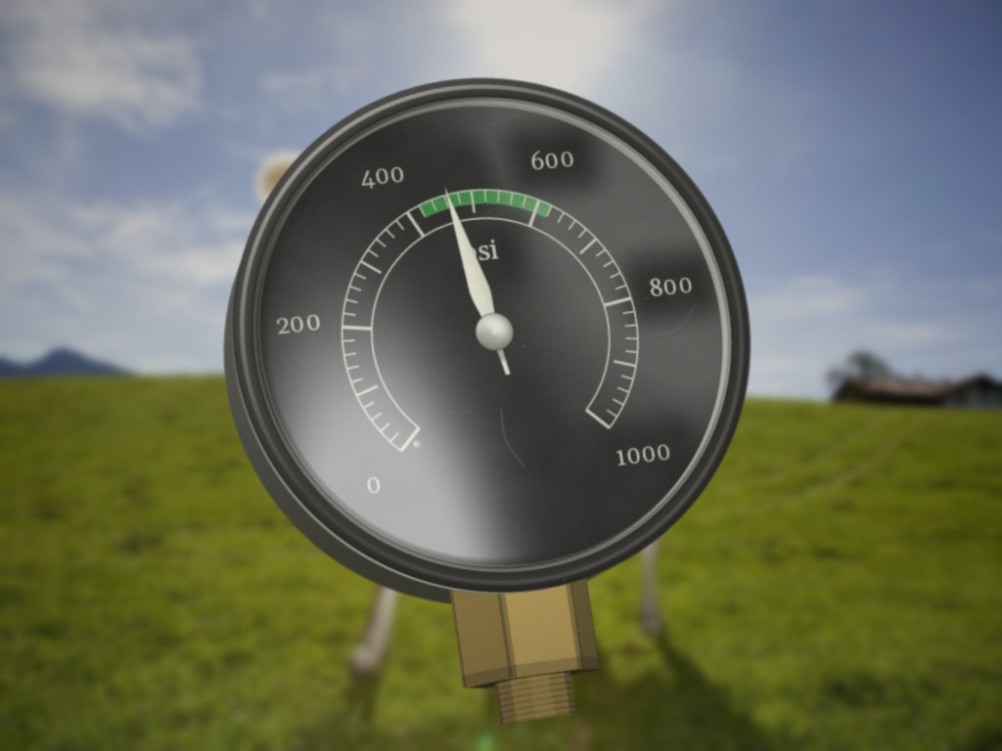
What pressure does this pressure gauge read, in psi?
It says 460 psi
